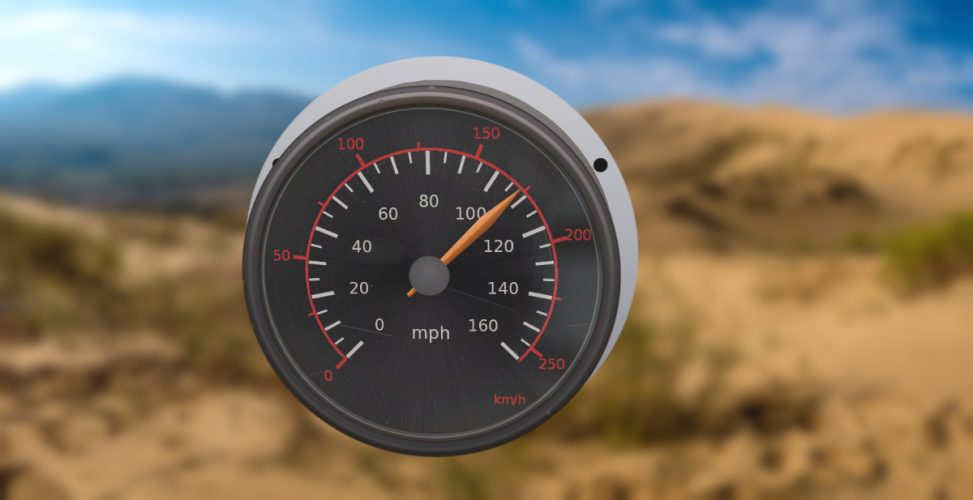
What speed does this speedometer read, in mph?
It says 107.5 mph
